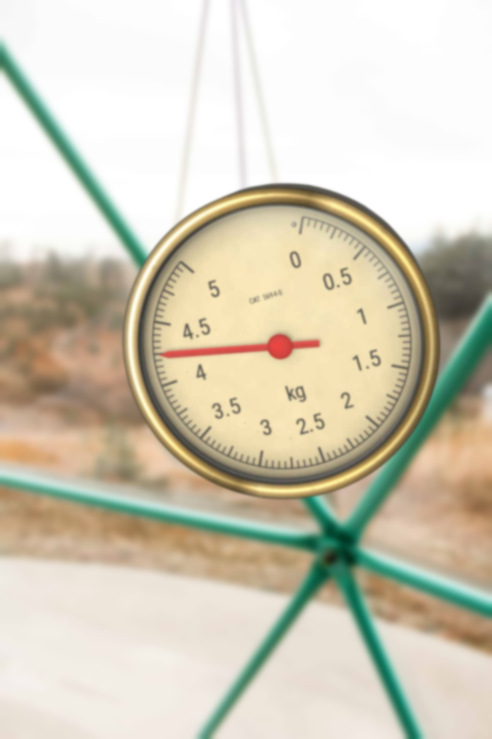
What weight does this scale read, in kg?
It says 4.25 kg
